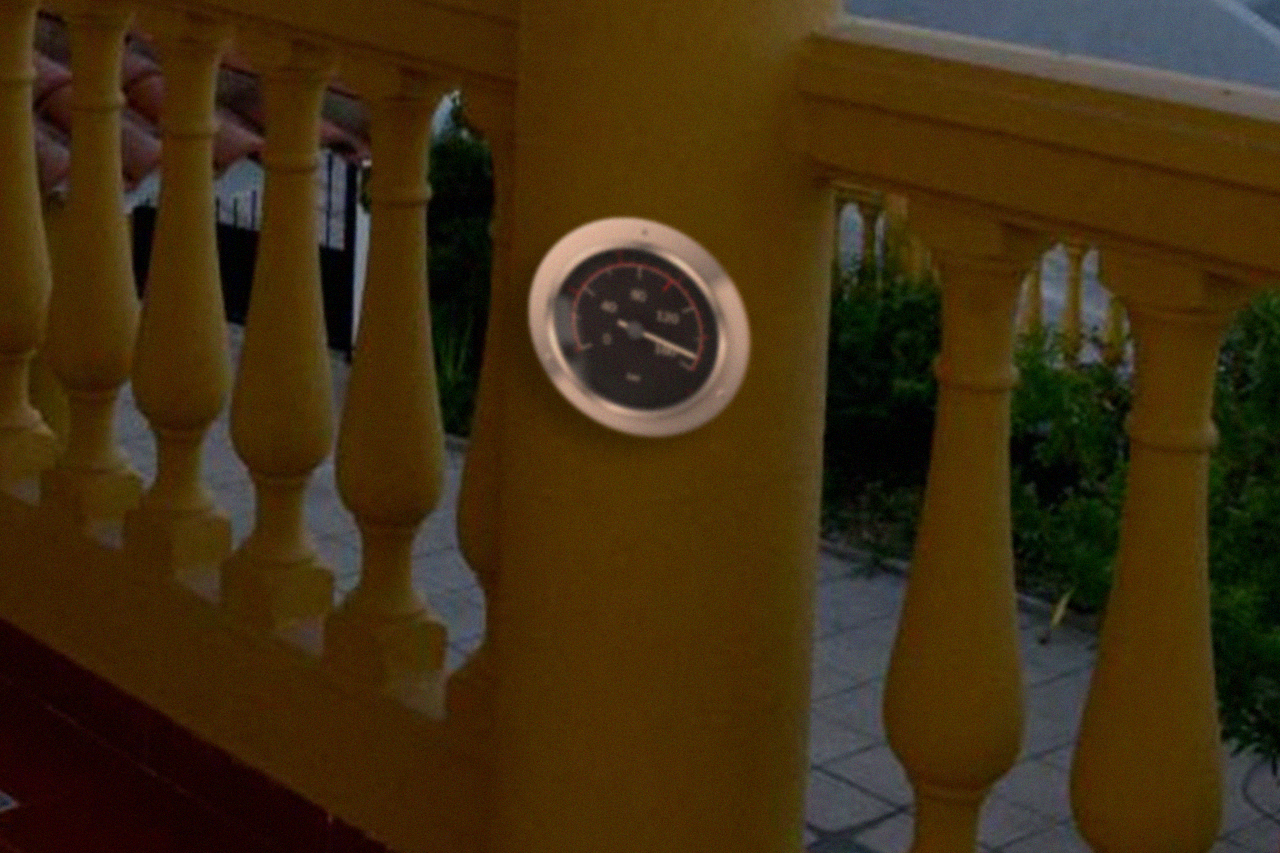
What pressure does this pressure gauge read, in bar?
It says 150 bar
